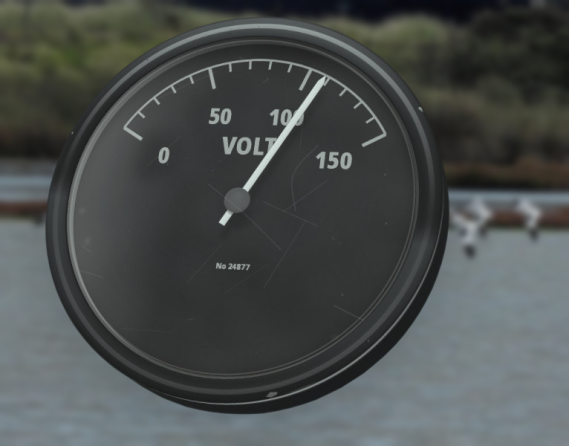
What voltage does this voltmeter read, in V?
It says 110 V
